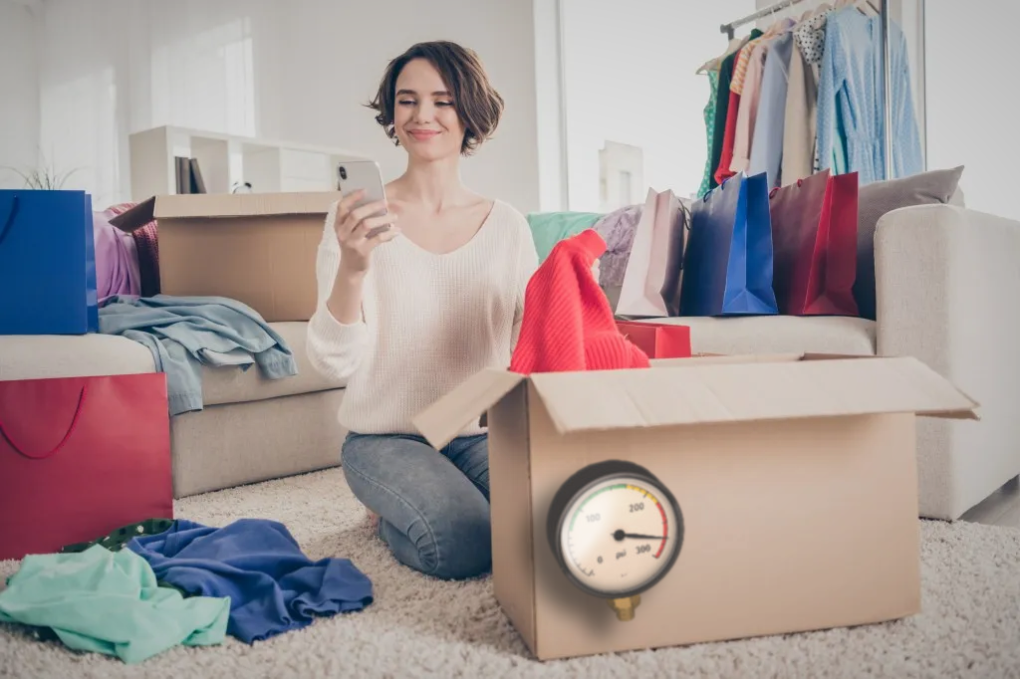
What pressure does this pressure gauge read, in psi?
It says 270 psi
